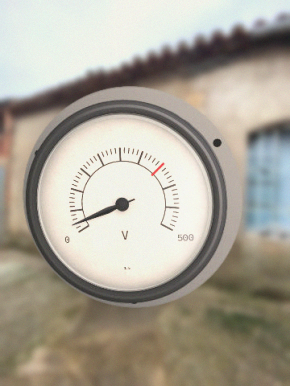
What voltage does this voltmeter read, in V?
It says 20 V
